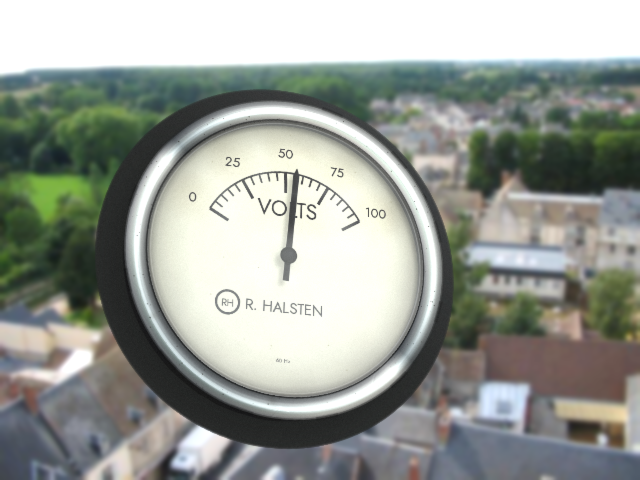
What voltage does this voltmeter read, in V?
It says 55 V
